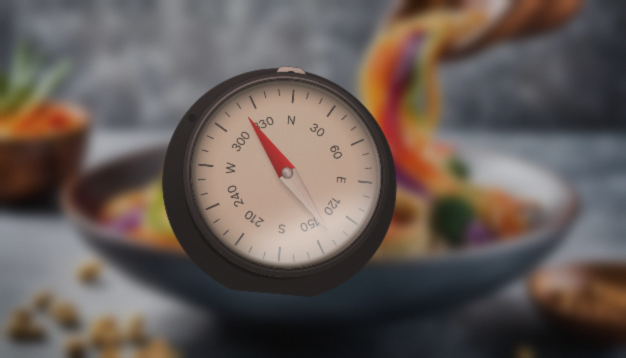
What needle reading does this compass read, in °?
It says 320 °
